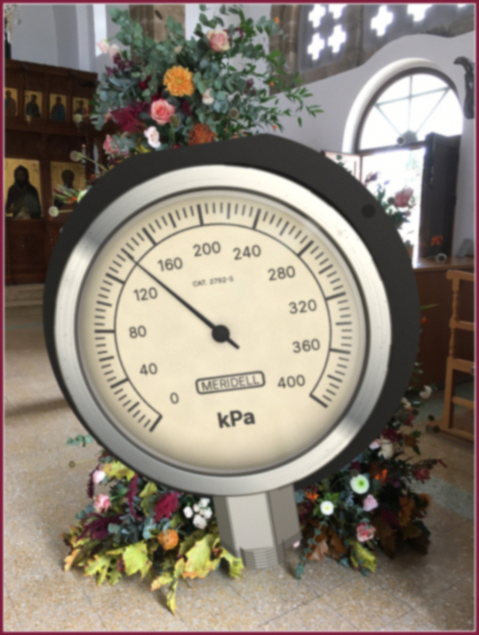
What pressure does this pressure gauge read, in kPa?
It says 140 kPa
